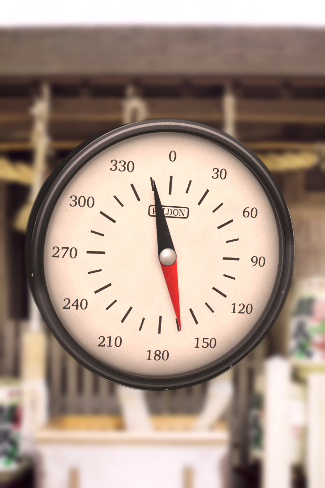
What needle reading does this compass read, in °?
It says 165 °
